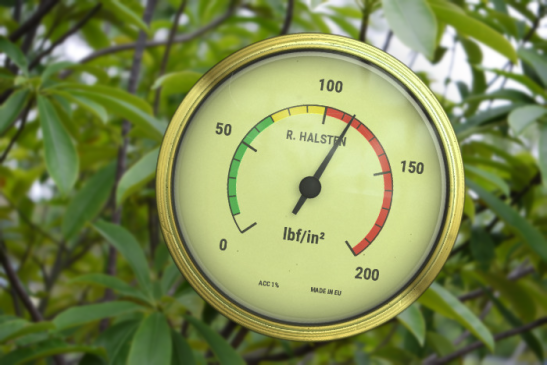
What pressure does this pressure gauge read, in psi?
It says 115 psi
